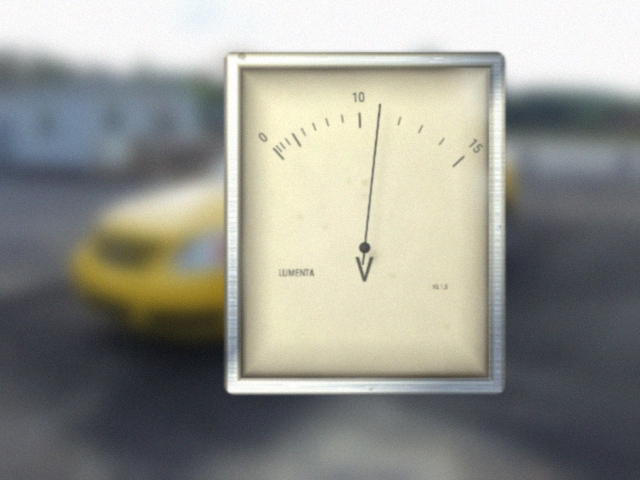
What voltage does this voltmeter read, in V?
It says 11 V
